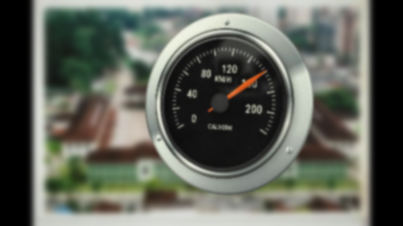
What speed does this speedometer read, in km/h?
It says 160 km/h
